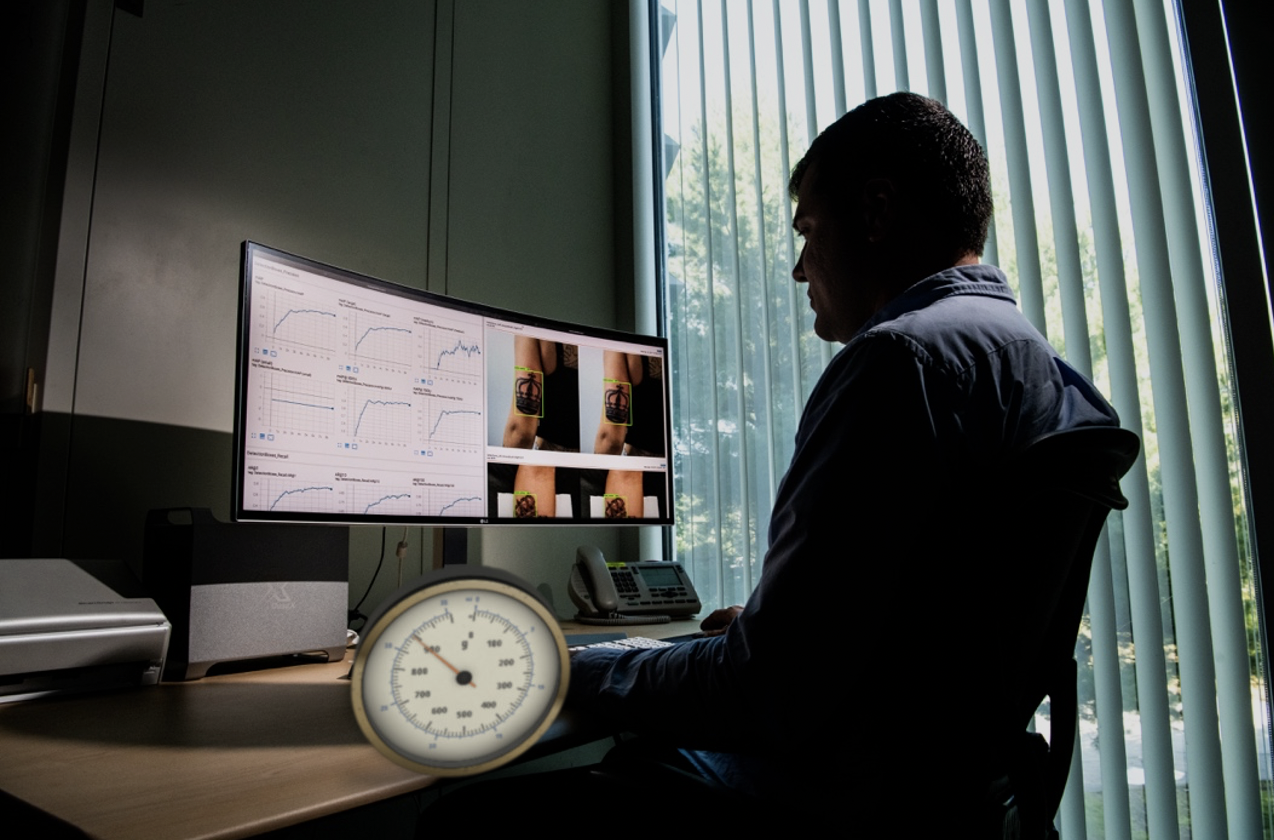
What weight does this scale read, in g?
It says 900 g
